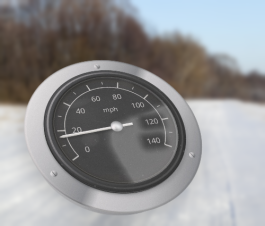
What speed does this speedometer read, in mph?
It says 15 mph
